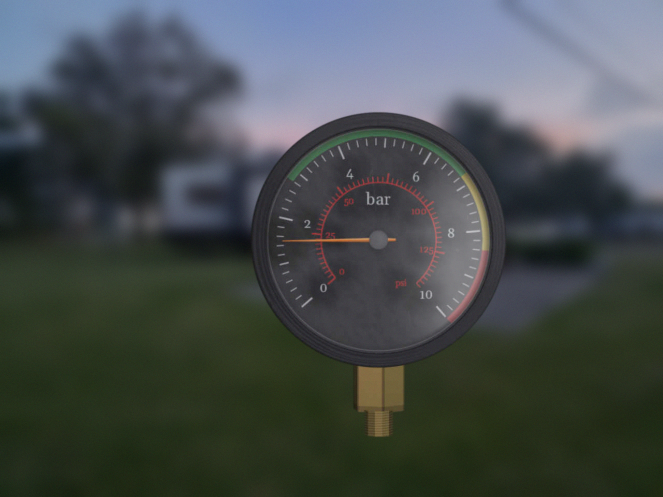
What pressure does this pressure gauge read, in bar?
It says 1.5 bar
